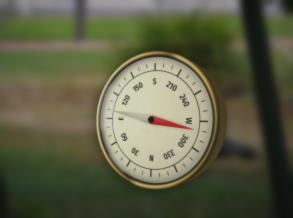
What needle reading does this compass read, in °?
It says 280 °
